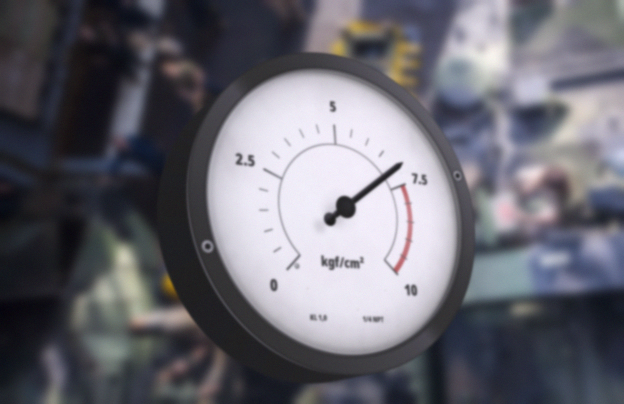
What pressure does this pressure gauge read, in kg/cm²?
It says 7 kg/cm²
